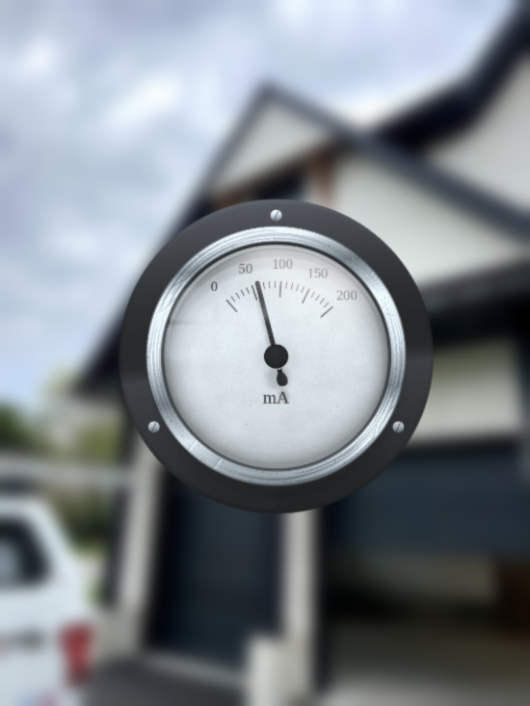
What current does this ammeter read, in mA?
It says 60 mA
